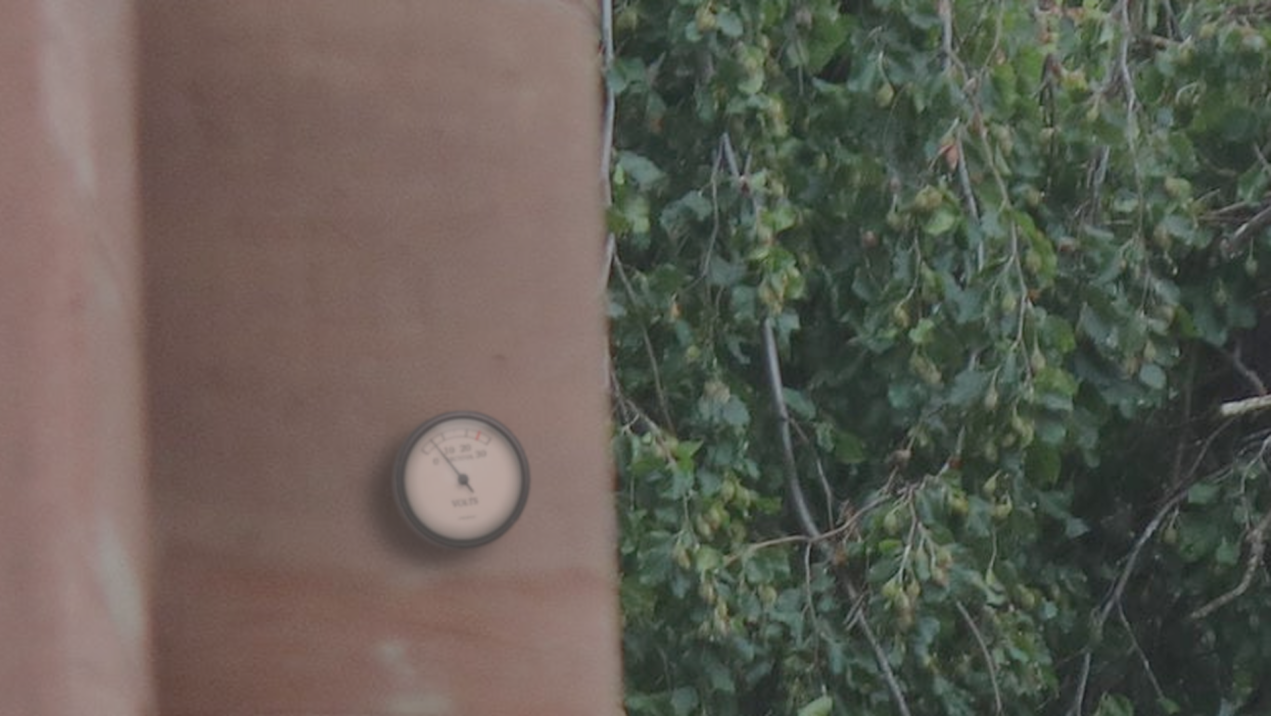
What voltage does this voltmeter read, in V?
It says 5 V
